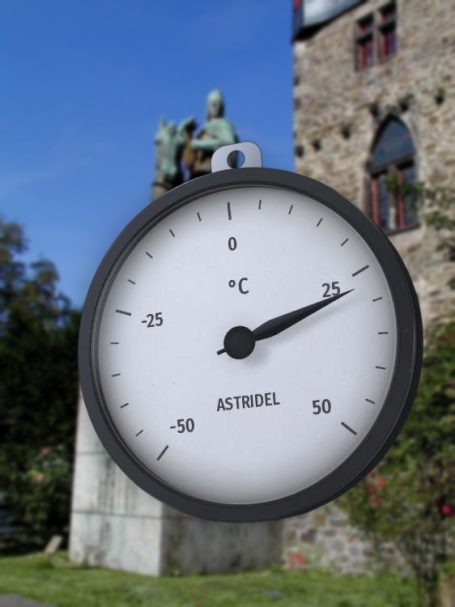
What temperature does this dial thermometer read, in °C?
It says 27.5 °C
